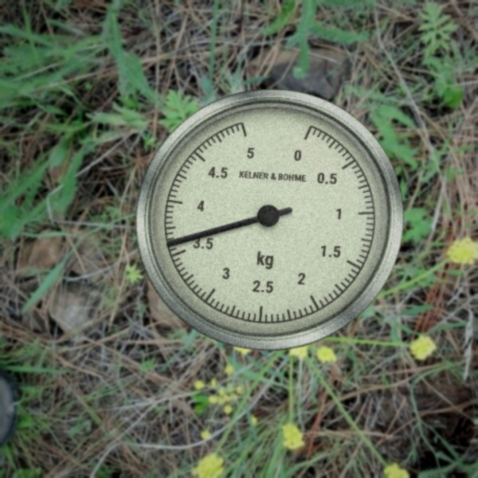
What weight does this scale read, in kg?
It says 3.6 kg
